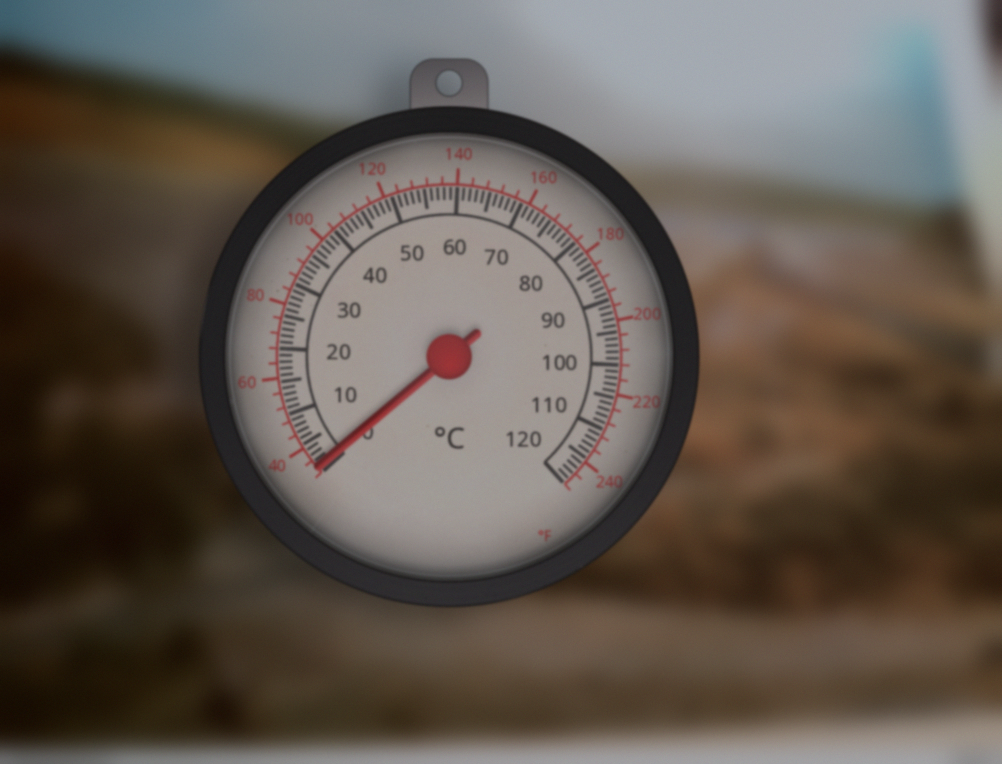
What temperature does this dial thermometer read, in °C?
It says 1 °C
